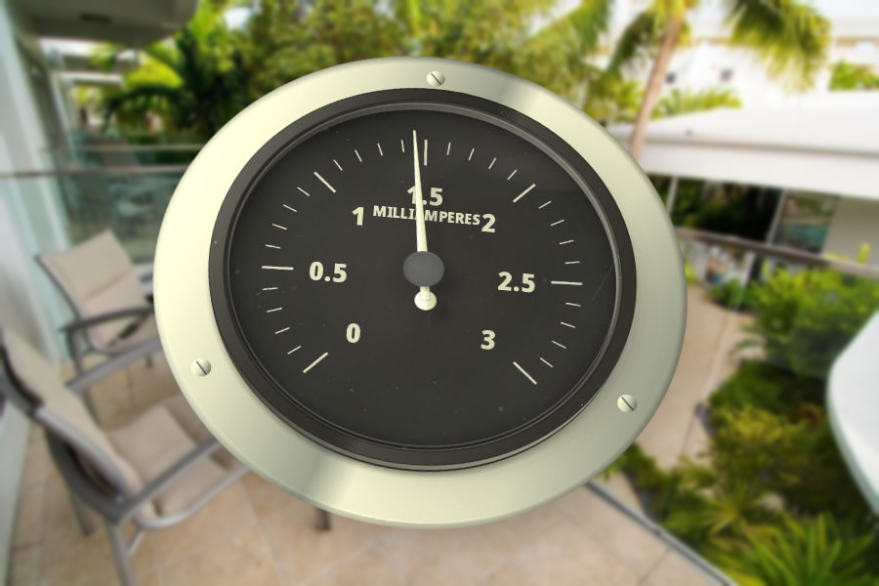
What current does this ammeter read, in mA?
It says 1.45 mA
